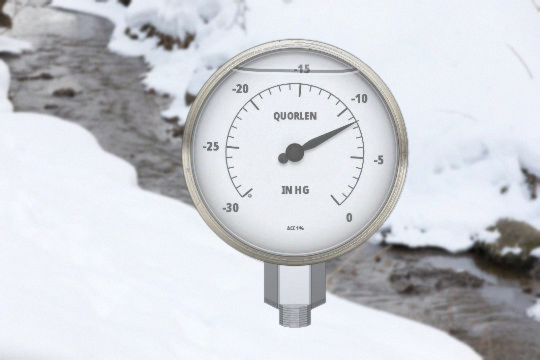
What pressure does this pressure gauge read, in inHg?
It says -8.5 inHg
